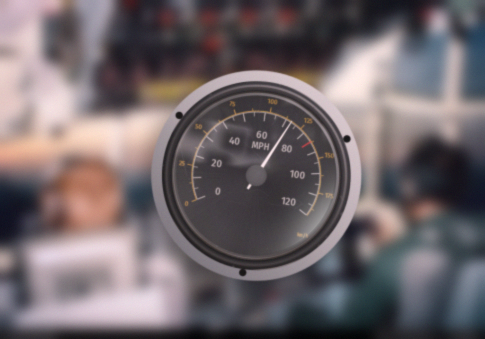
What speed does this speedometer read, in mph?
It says 72.5 mph
